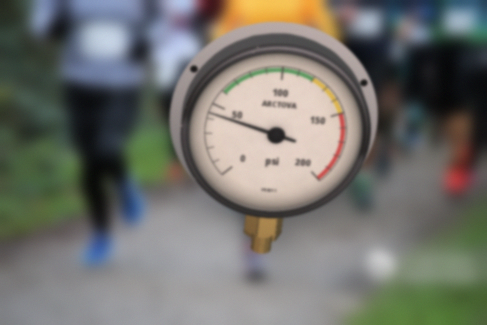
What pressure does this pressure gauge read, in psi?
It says 45 psi
